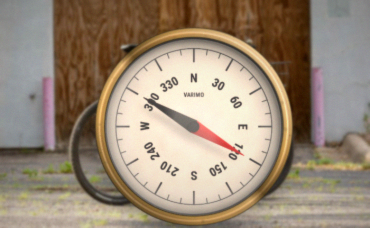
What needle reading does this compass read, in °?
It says 120 °
